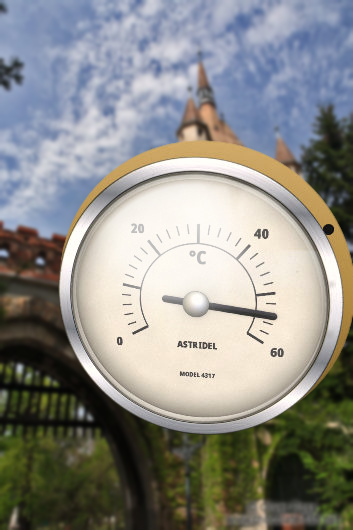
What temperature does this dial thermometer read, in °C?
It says 54 °C
